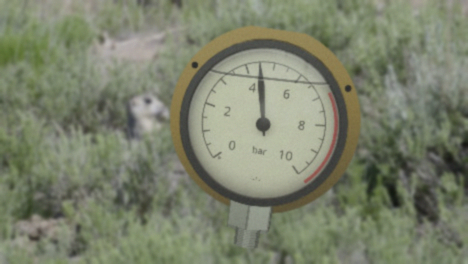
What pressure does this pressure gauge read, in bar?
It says 4.5 bar
